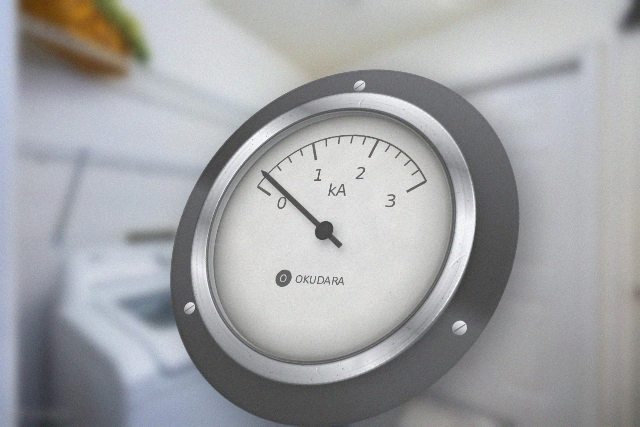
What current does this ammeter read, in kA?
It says 0.2 kA
